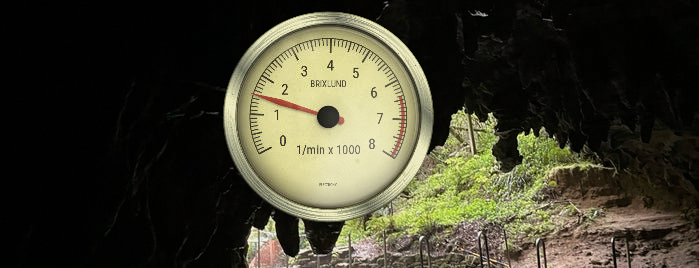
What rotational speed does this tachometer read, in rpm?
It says 1500 rpm
